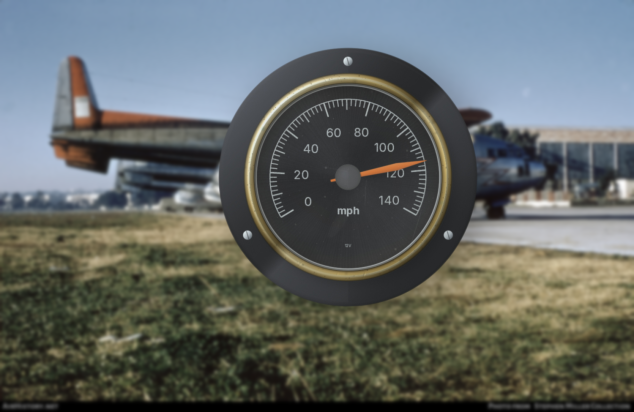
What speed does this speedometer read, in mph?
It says 116 mph
